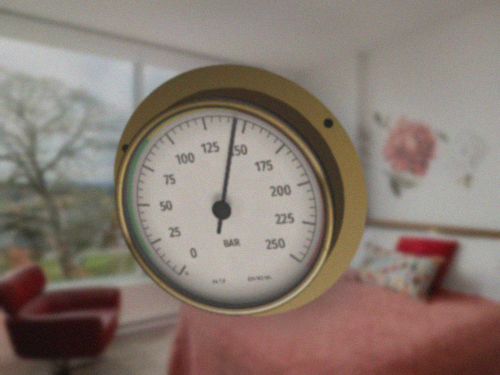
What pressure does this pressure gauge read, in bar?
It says 145 bar
